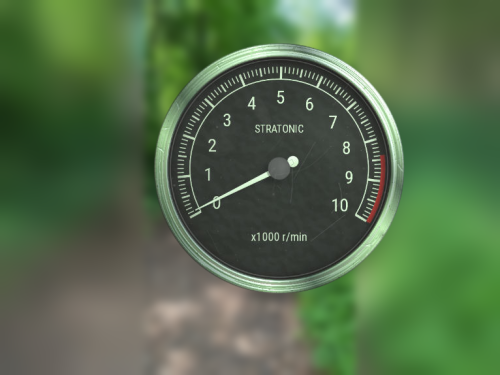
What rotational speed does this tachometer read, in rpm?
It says 100 rpm
